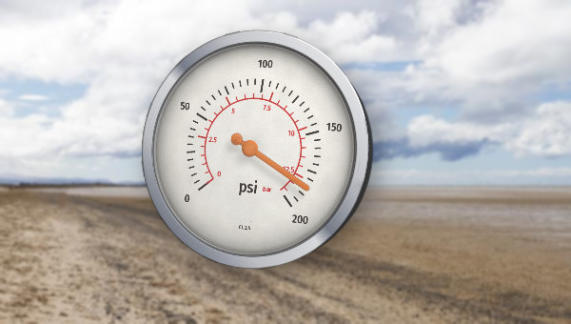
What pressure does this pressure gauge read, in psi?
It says 185 psi
